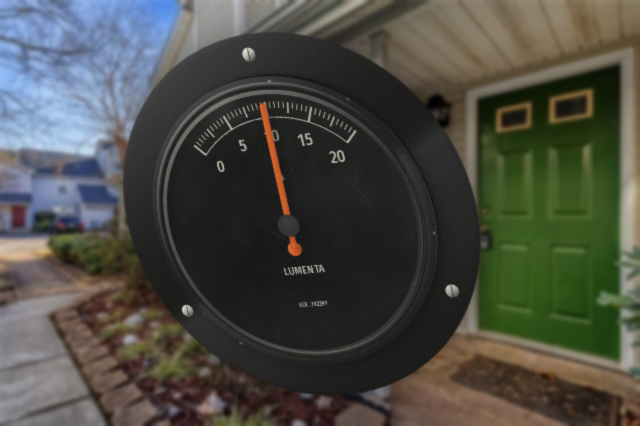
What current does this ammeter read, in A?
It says 10 A
